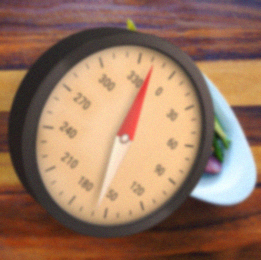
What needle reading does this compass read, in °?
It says 340 °
